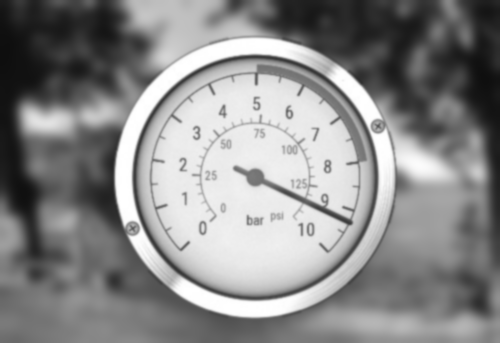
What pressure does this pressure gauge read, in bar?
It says 9.25 bar
